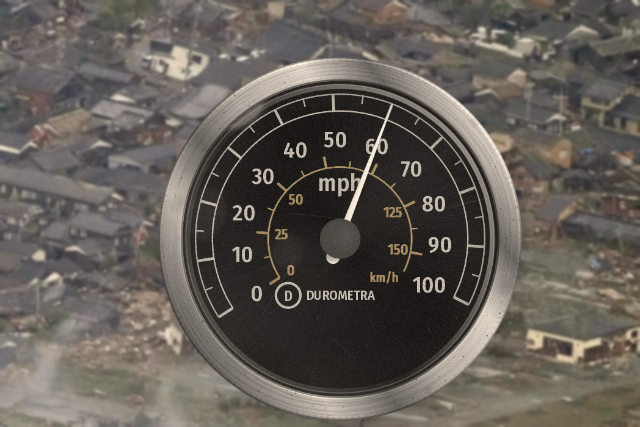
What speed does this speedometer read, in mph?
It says 60 mph
